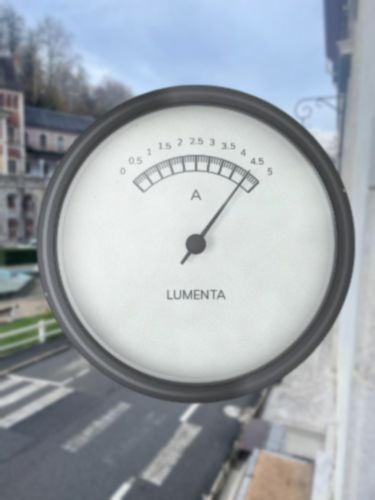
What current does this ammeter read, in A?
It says 4.5 A
